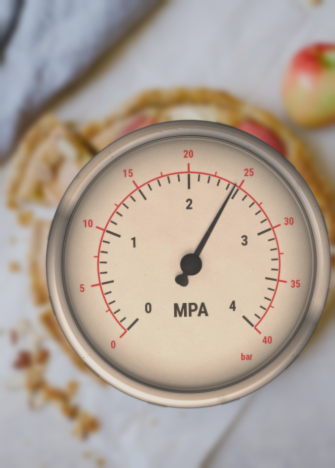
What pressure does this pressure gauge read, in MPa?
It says 2.45 MPa
